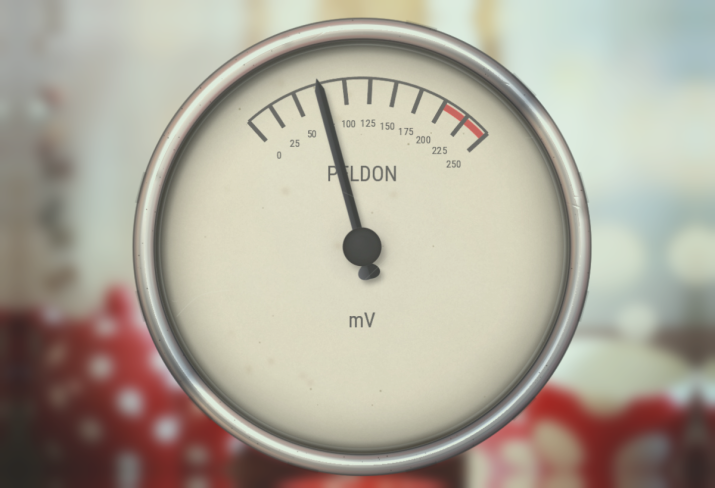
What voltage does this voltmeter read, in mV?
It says 75 mV
